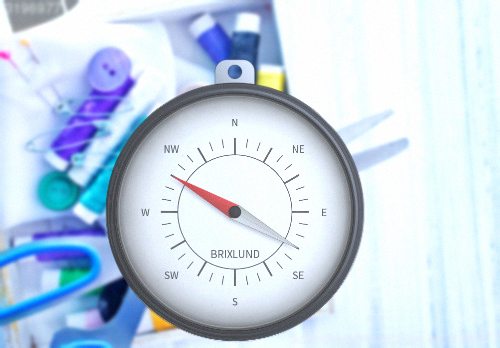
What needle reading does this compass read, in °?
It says 300 °
